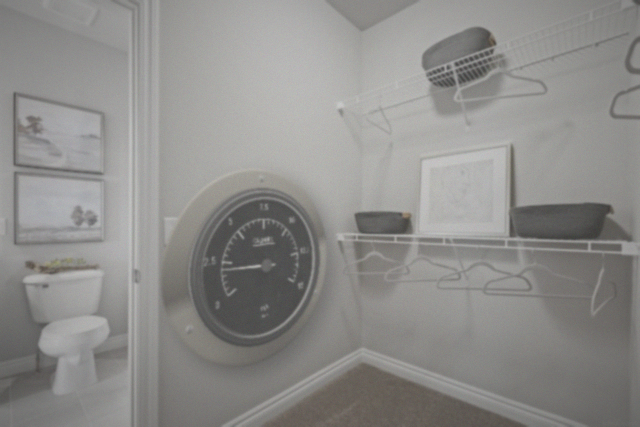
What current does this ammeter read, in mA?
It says 2 mA
